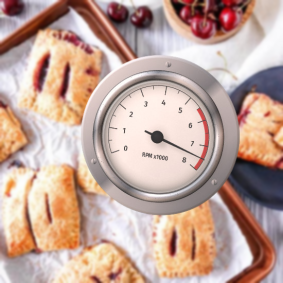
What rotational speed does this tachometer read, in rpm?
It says 7500 rpm
